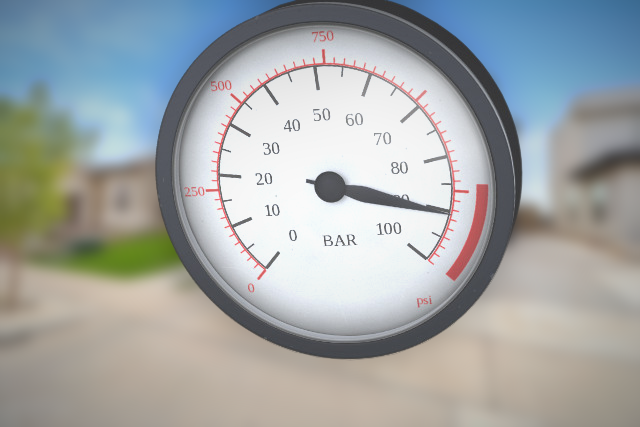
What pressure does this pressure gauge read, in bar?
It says 90 bar
